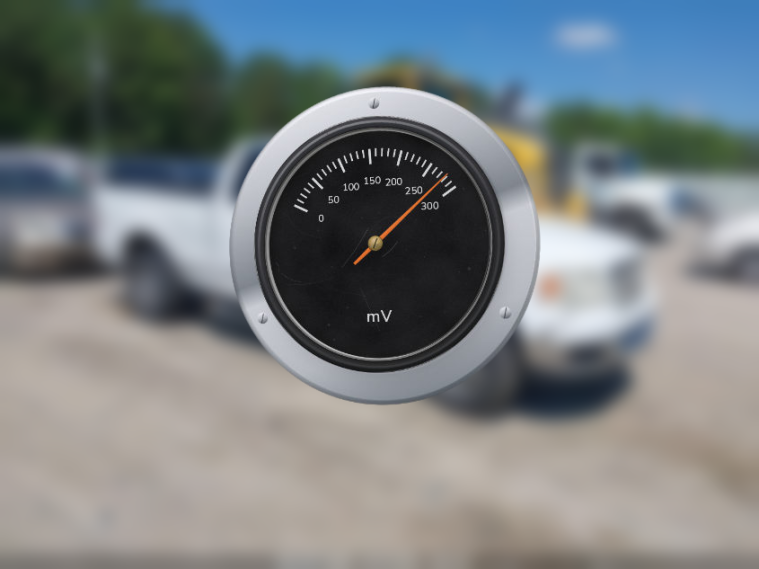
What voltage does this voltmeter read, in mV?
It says 280 mV
